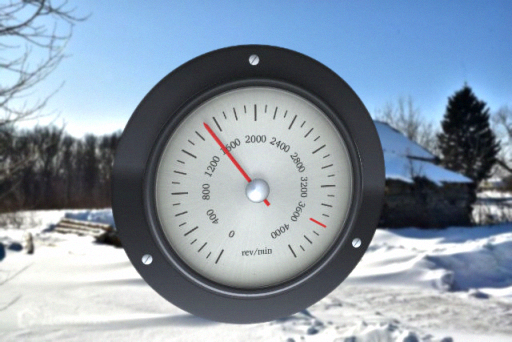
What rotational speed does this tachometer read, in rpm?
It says 1500 rpm
